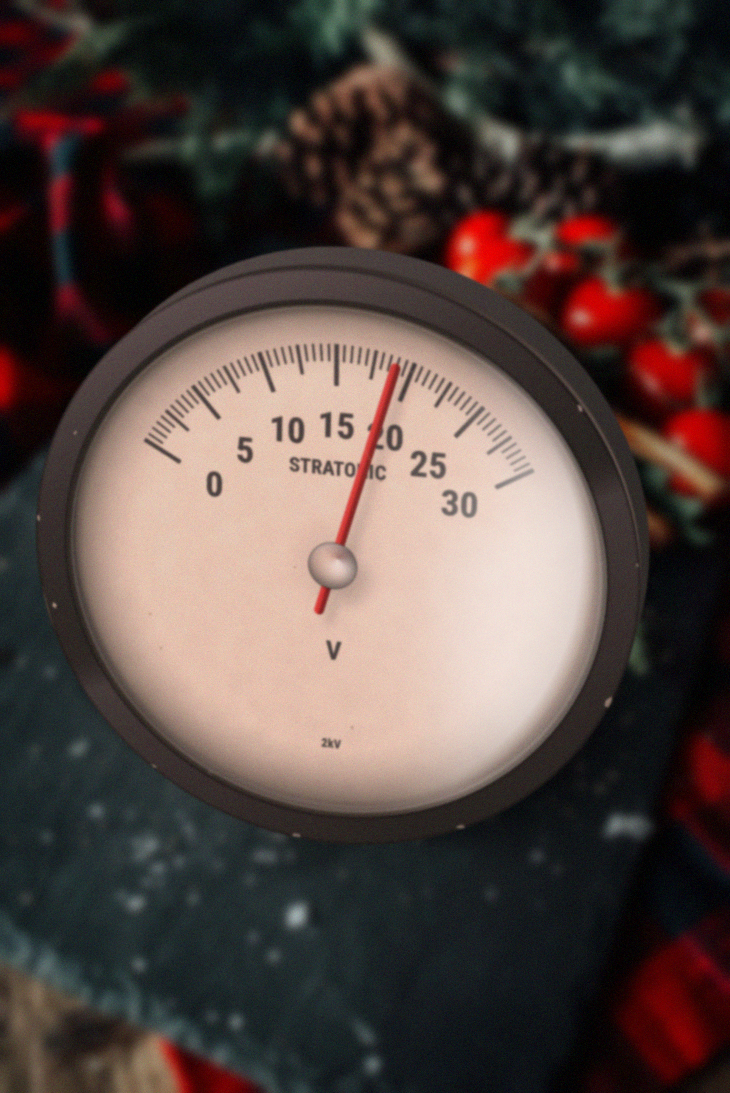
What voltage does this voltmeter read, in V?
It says 19 V
